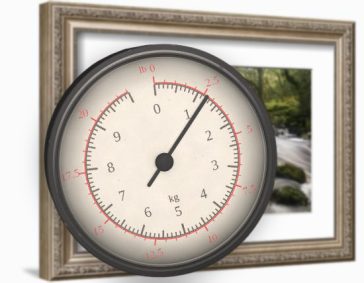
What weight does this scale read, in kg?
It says 1.2 kg
